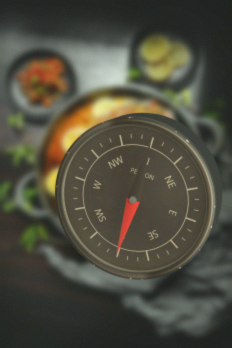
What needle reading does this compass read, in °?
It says 180 °
